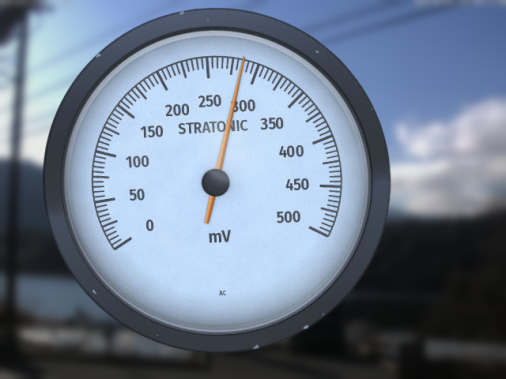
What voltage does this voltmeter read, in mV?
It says 285 mV
